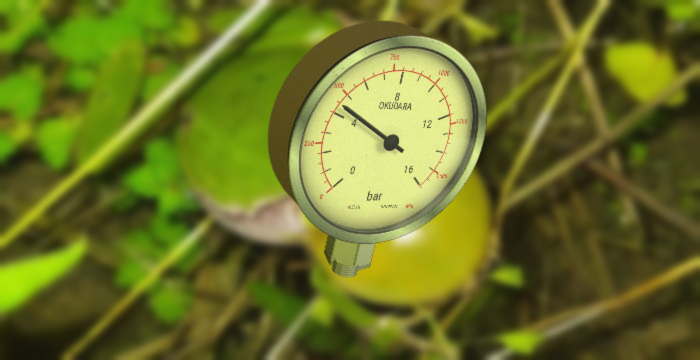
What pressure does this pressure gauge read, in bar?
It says 4.5 bar
